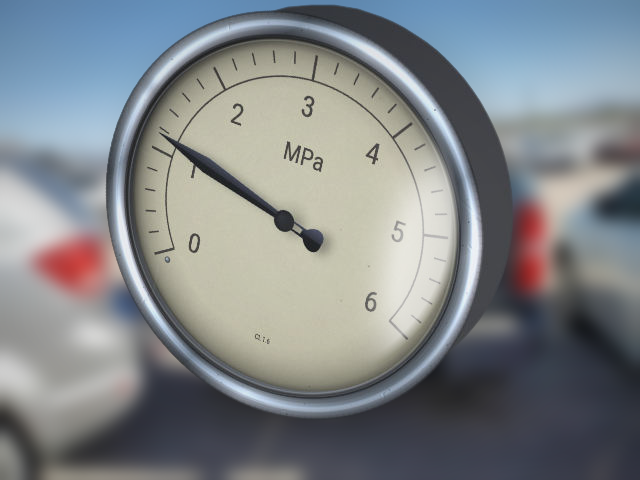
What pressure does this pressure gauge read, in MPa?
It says 1.2 MPa
